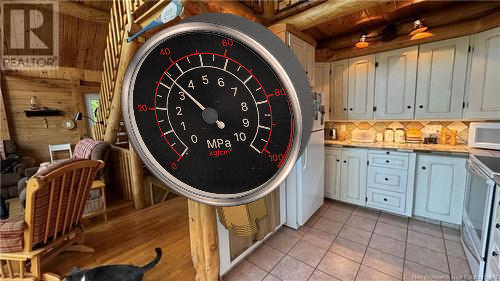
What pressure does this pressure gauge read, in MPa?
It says 3.5 MPa
